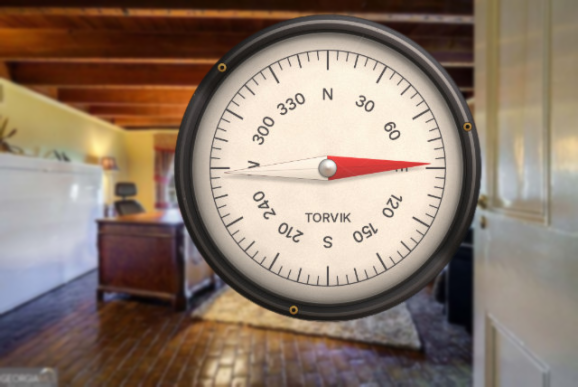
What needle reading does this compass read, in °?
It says 87.5 °
